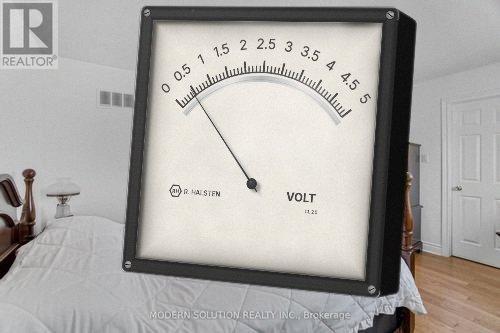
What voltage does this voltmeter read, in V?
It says 0.5 V
